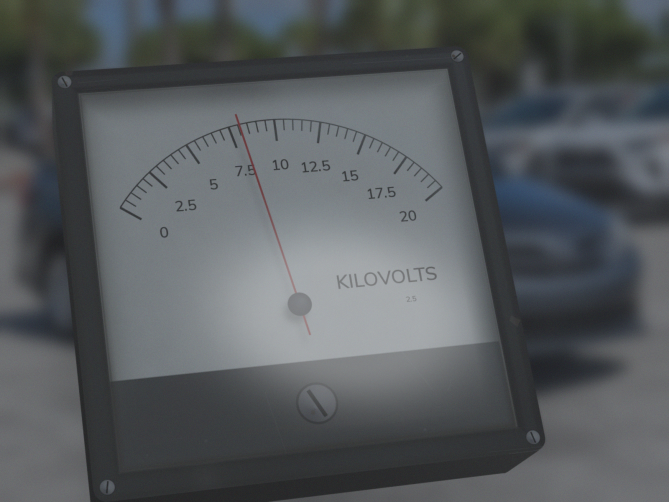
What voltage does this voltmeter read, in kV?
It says 8 kV
